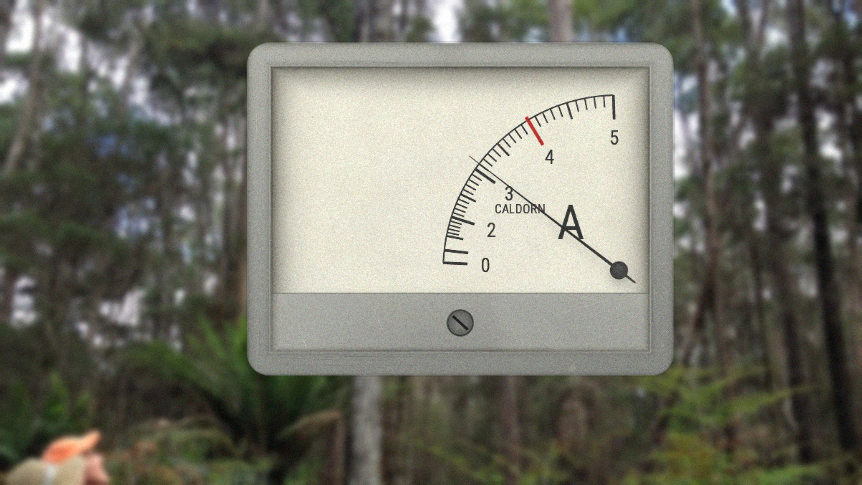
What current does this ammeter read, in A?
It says 3.1 A
